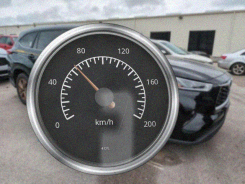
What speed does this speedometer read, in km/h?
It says 65 km/h
